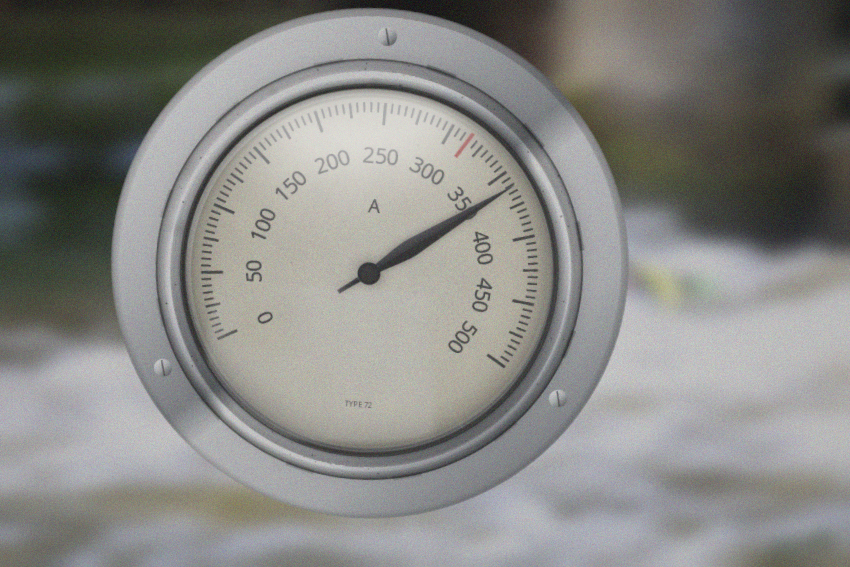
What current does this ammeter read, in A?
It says 360 A
